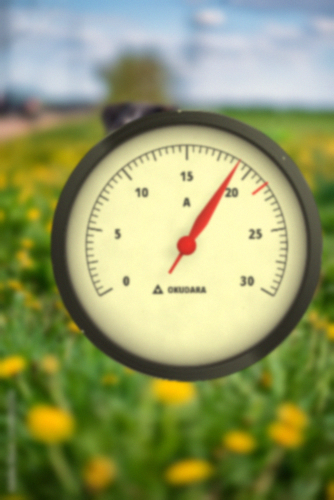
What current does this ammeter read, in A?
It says 19 A
